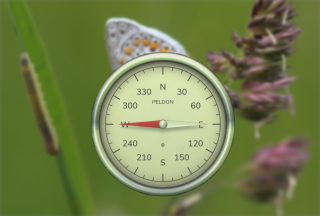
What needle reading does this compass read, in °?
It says 270 °
